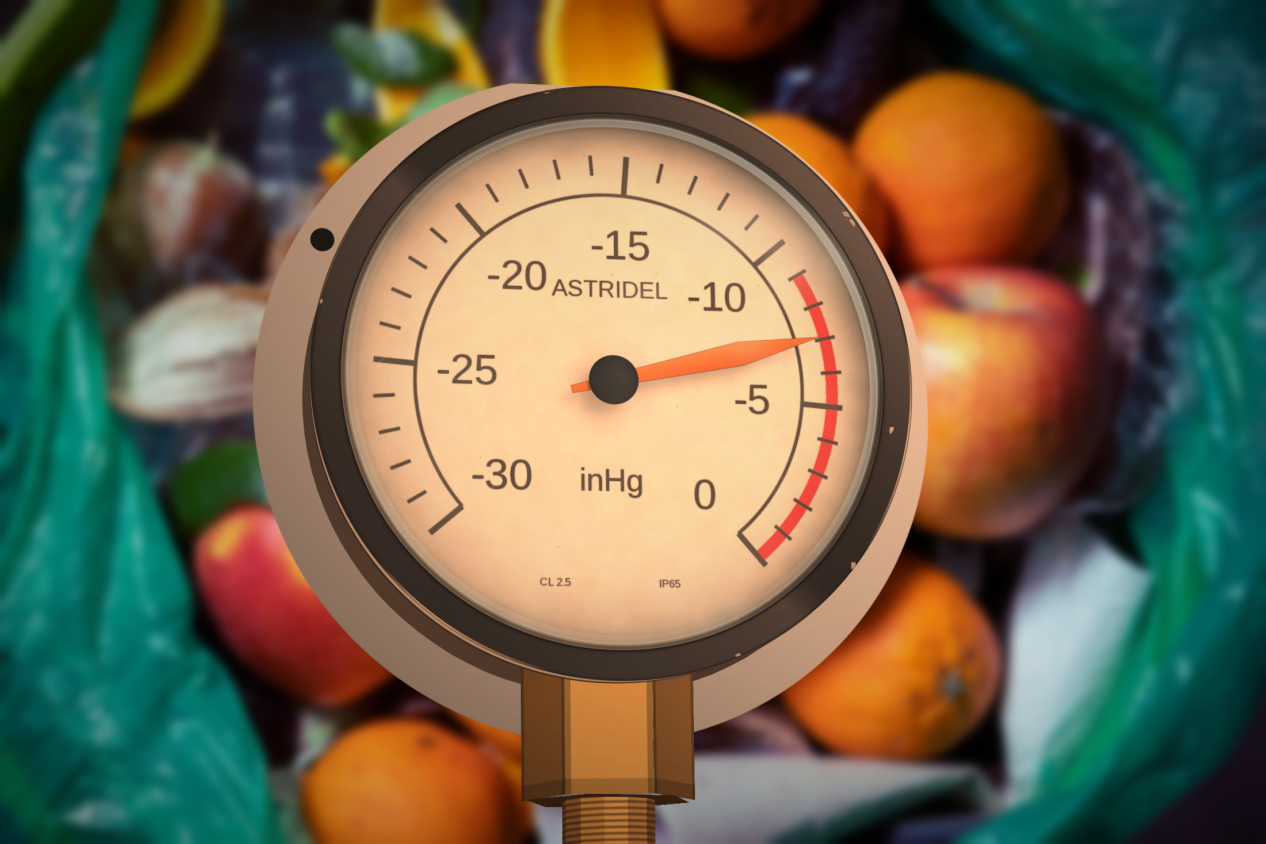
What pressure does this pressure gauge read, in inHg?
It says -7 inHg
